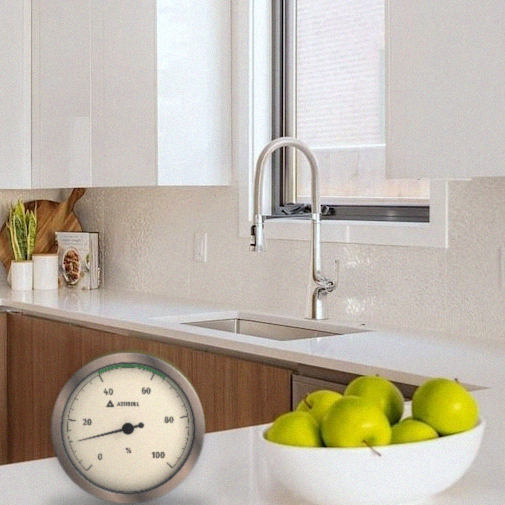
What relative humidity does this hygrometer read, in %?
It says 12 %
